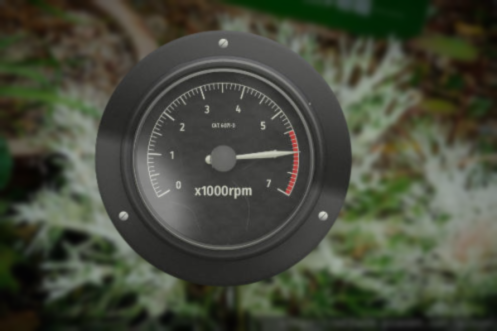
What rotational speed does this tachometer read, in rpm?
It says 6000 rpm
